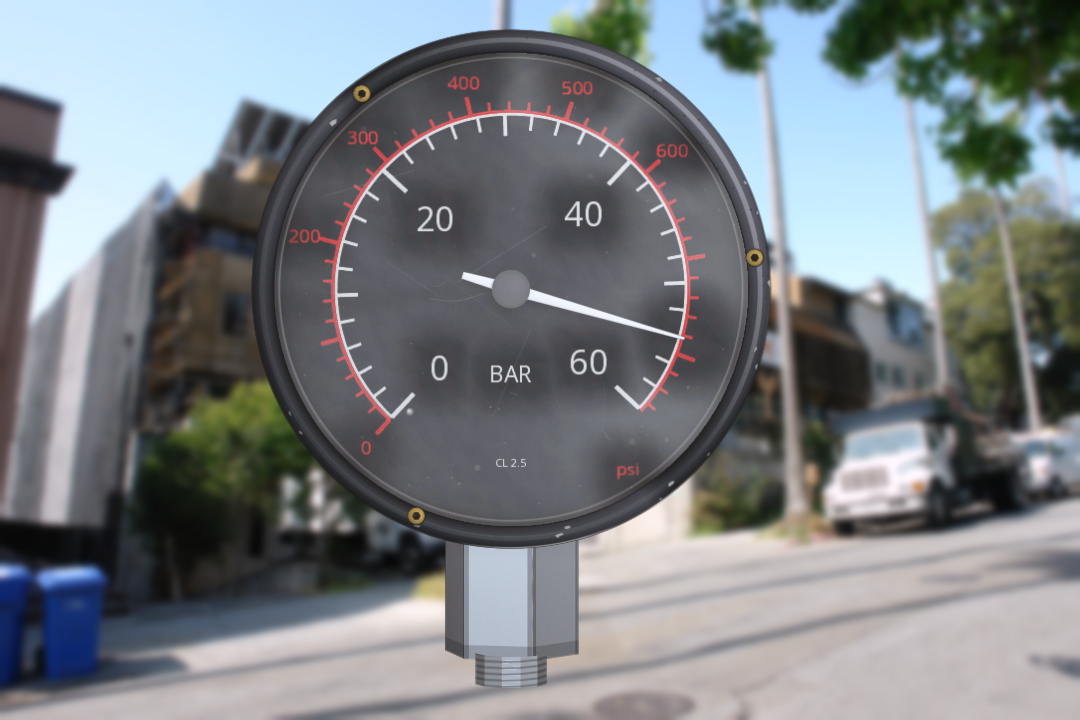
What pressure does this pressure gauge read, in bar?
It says 54 bar
